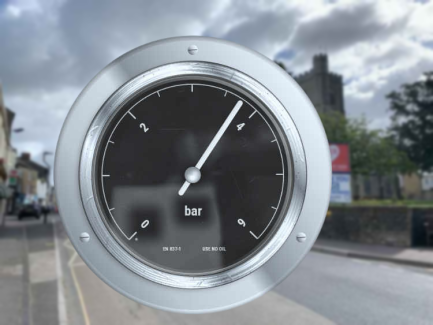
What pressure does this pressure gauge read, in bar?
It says 3.75 bar
